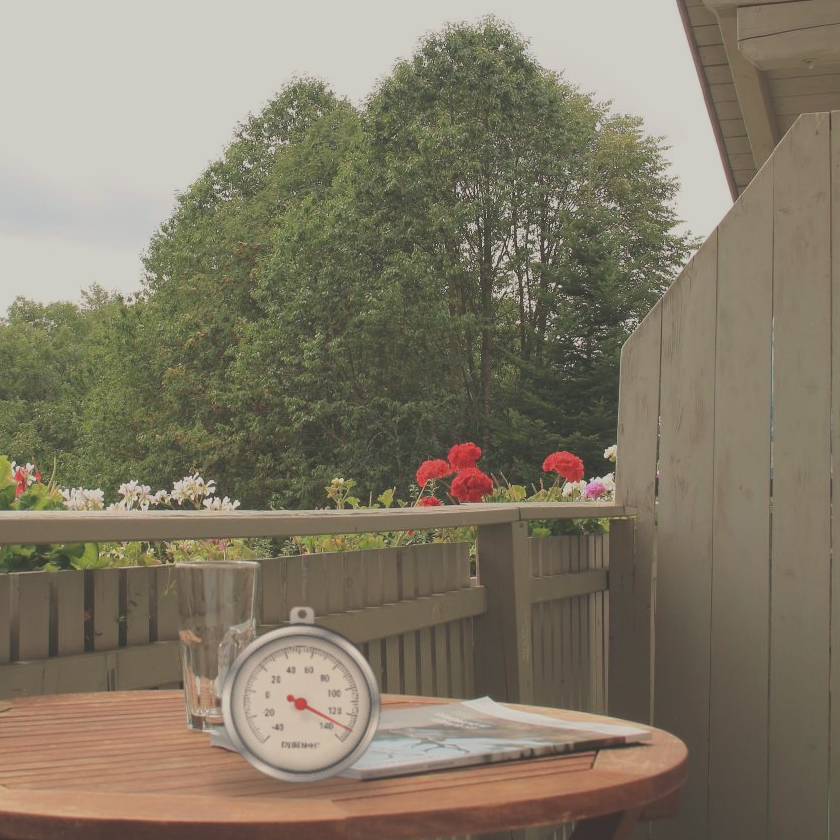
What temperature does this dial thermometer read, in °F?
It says 130 °F
